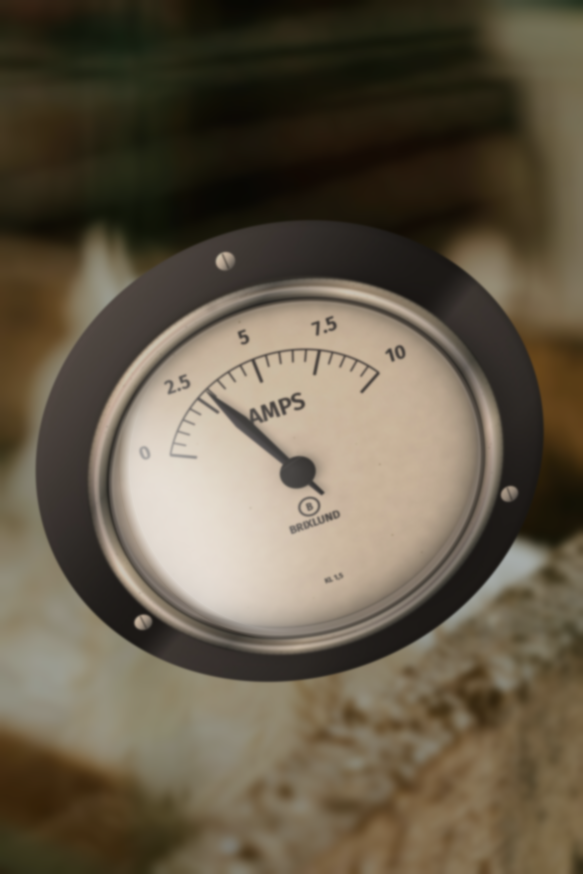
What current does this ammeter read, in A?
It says 3 A
